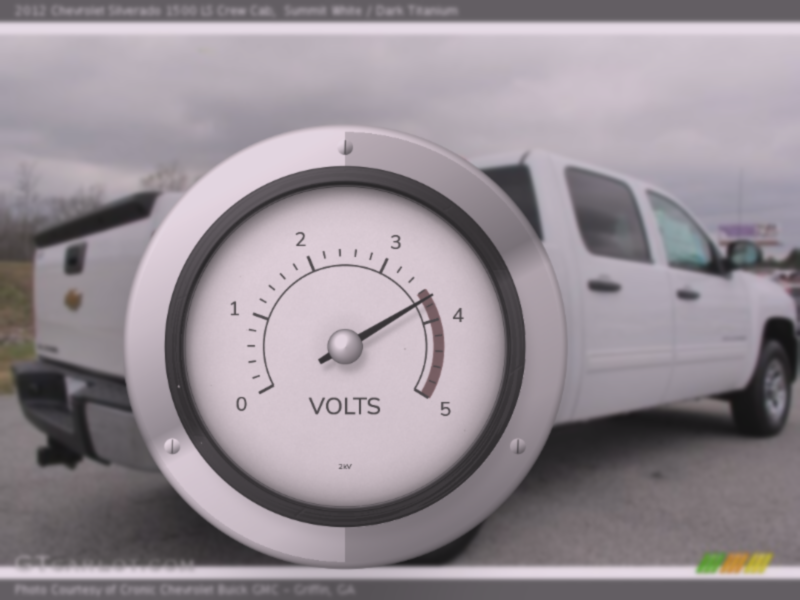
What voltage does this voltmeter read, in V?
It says 3.7 V
